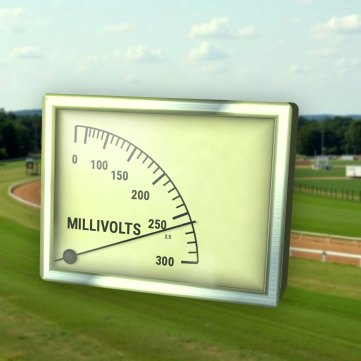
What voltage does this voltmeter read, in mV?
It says 260 mV
